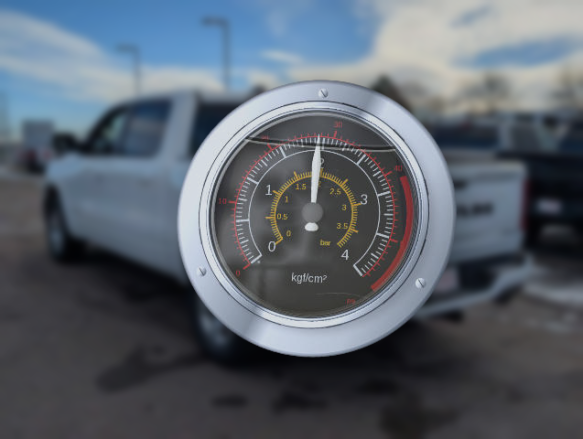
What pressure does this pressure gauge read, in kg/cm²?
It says 1.95 kg/cm²
